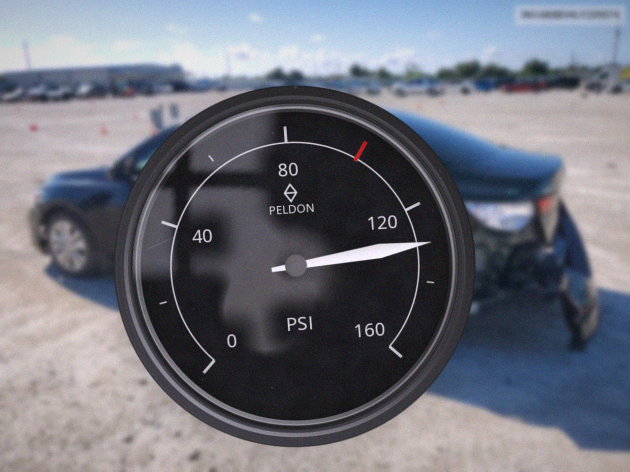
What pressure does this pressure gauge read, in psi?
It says 130 psi
